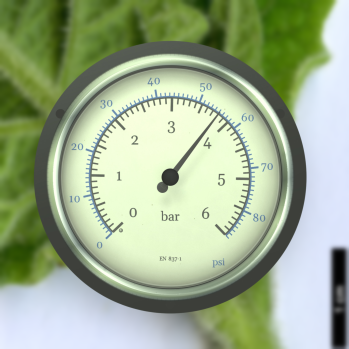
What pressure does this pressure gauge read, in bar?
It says 3.8 bar
